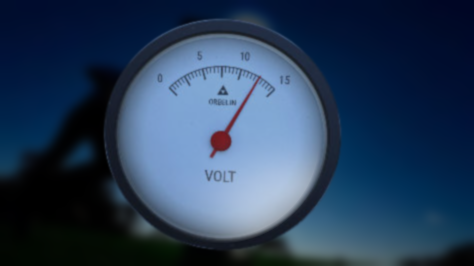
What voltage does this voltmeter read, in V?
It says 12.5 V
